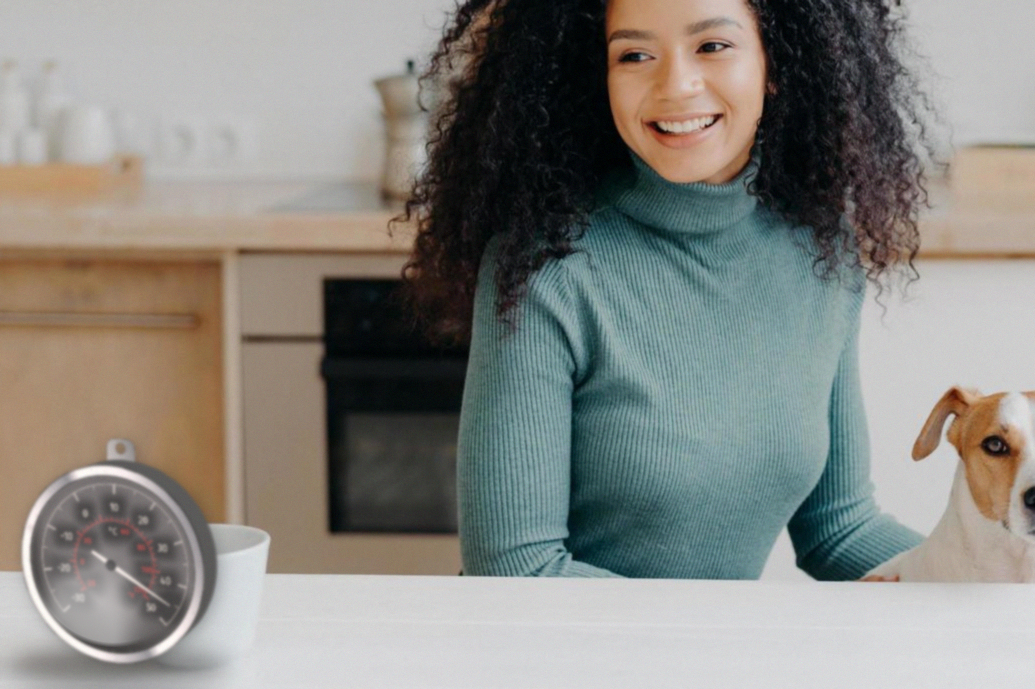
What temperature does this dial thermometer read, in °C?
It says 45 °C
